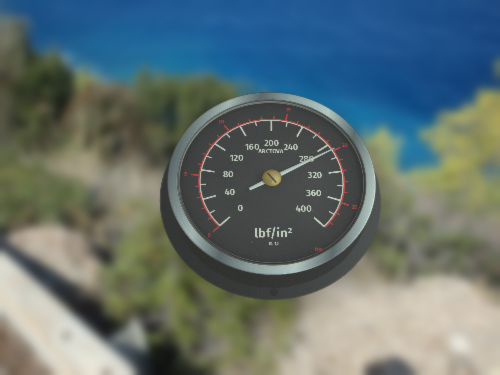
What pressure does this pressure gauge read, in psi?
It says 290 psi
